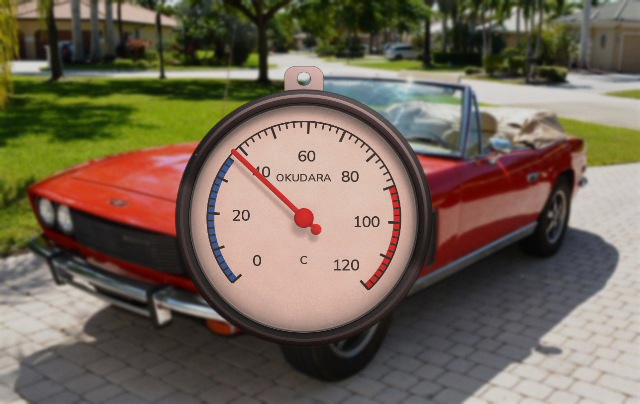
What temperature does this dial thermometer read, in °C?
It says 38 °C
